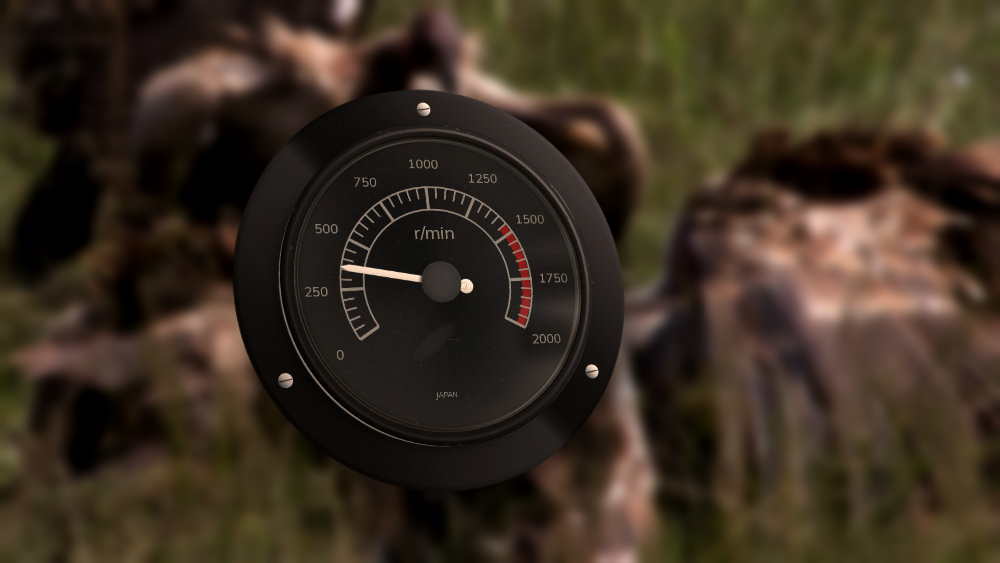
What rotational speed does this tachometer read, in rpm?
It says 350 rpm
